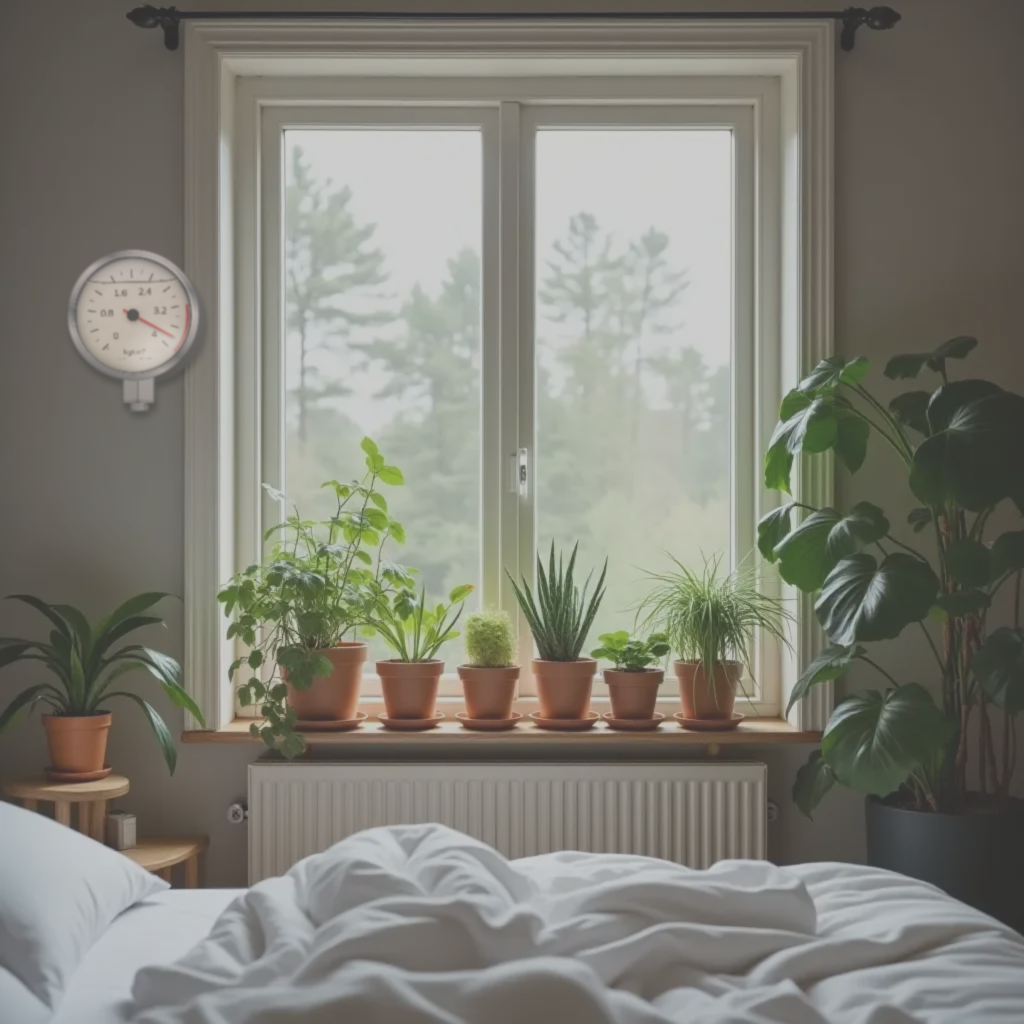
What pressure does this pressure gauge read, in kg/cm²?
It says 3.8 kg/cm²
